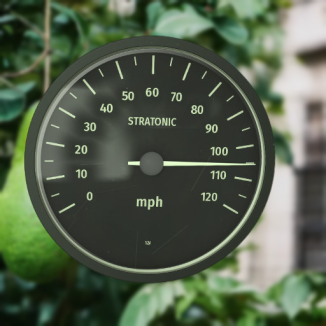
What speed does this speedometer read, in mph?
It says 105 mph
